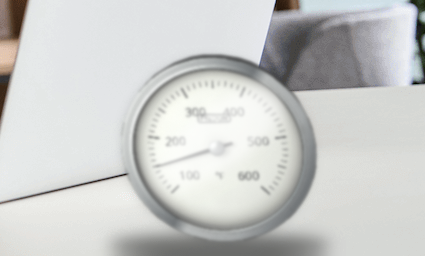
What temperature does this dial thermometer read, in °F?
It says 150 °F
